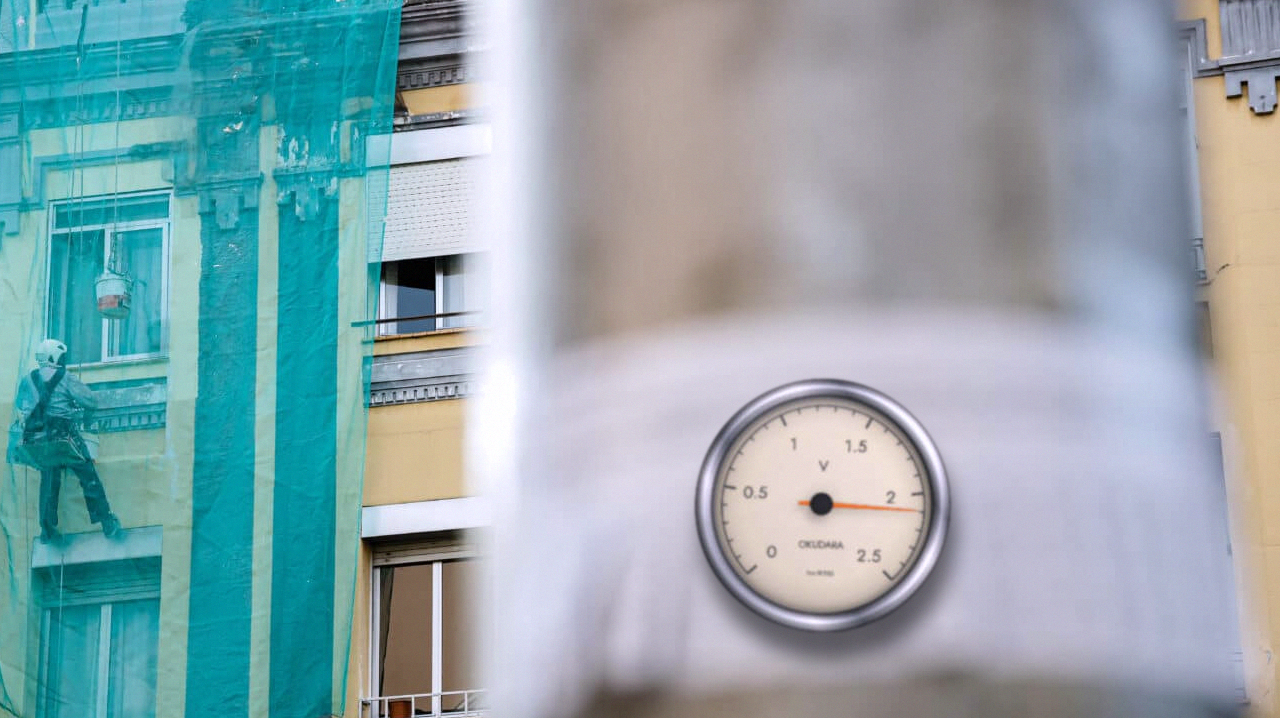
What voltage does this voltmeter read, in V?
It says 2.1 V
